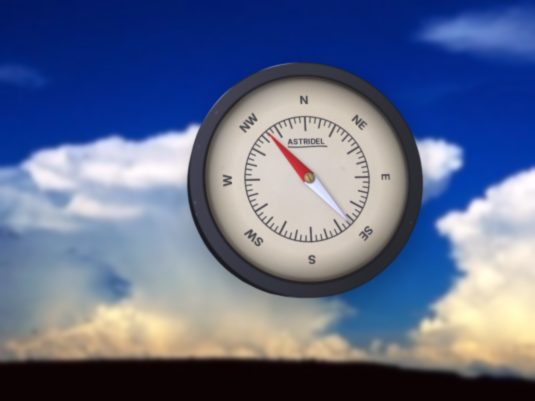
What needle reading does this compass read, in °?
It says 320 °
